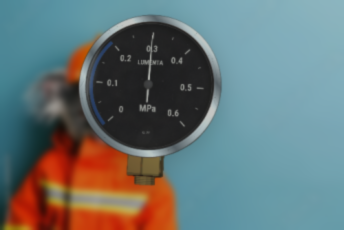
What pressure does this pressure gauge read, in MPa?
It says 0.3 MPa
